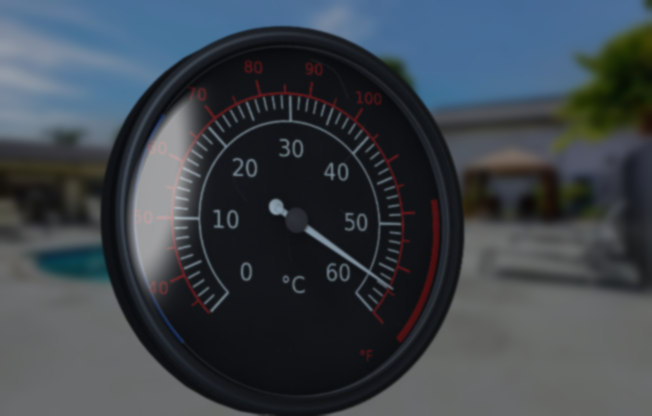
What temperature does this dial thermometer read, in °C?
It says 57 °C
